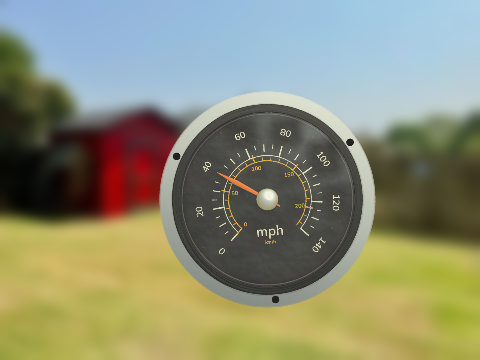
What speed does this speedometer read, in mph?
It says 40 mph
